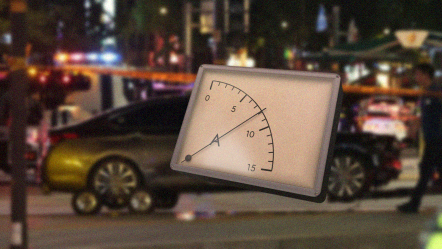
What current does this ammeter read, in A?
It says 8 A
